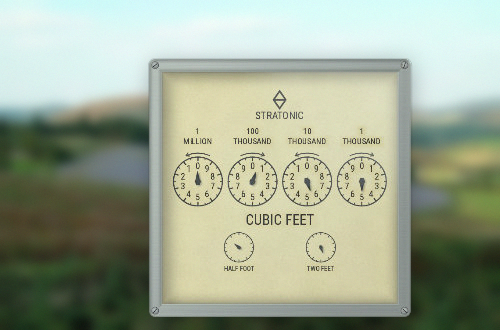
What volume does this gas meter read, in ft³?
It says 5500 ft³
